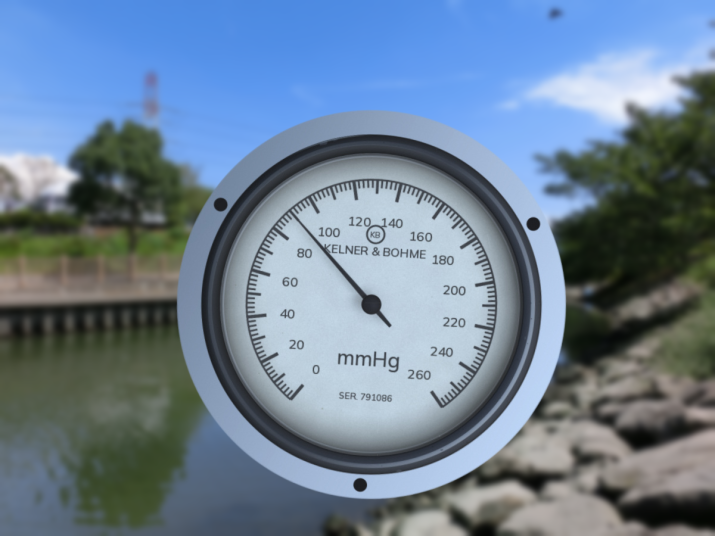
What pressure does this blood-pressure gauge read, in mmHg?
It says 90 mmHg
